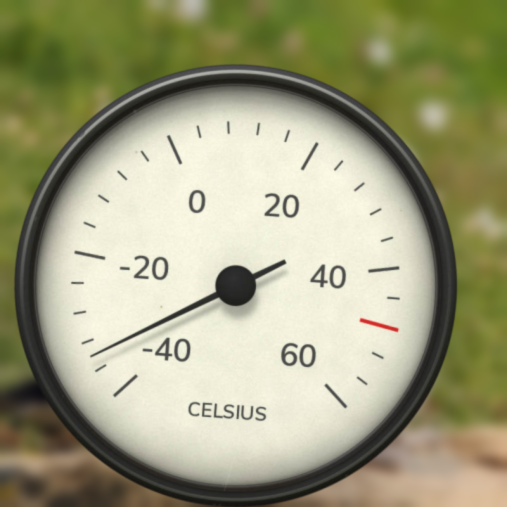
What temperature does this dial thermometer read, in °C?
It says -34 °C
